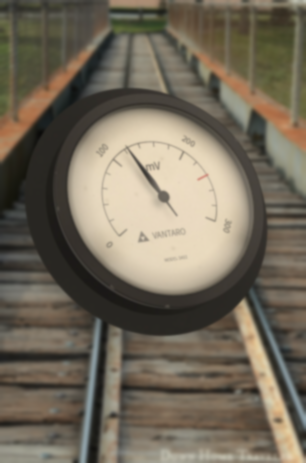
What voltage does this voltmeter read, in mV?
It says 120 mV
